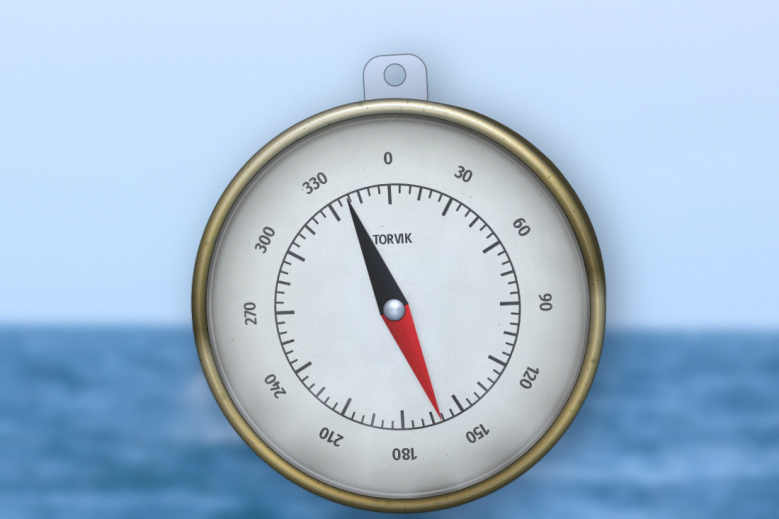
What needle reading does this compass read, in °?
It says 160 °
